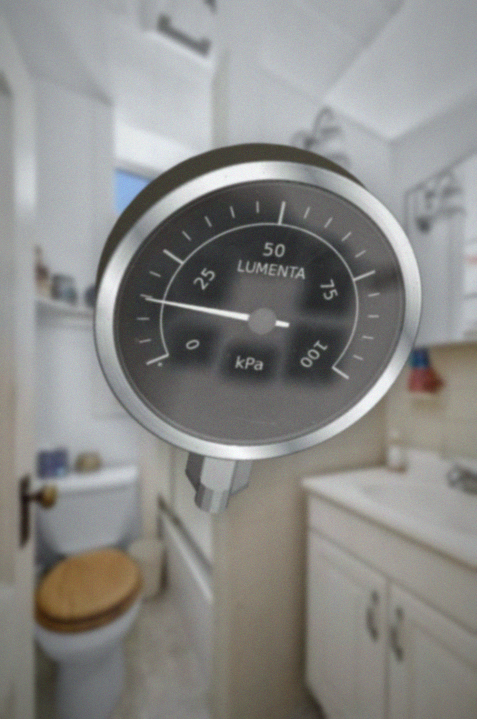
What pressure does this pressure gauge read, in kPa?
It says 15 kPa
